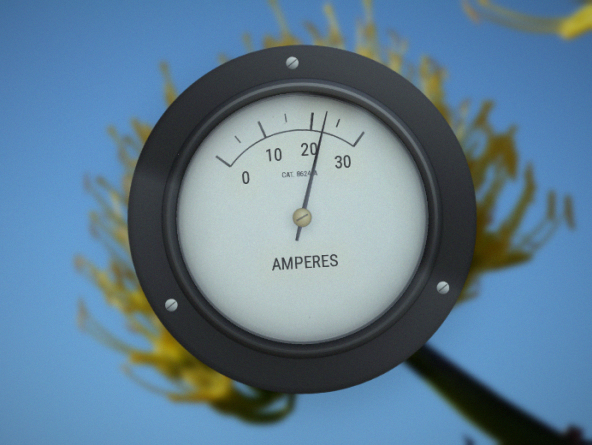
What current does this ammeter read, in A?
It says 22.5 A
